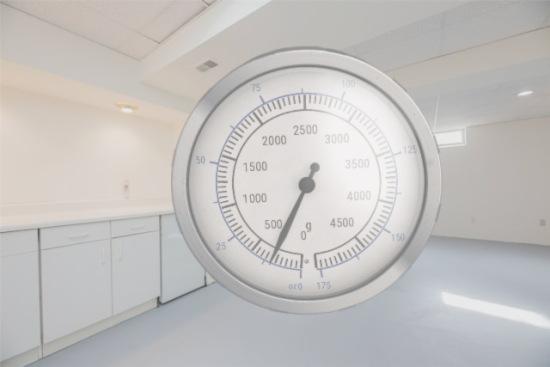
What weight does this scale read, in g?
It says 300 g
